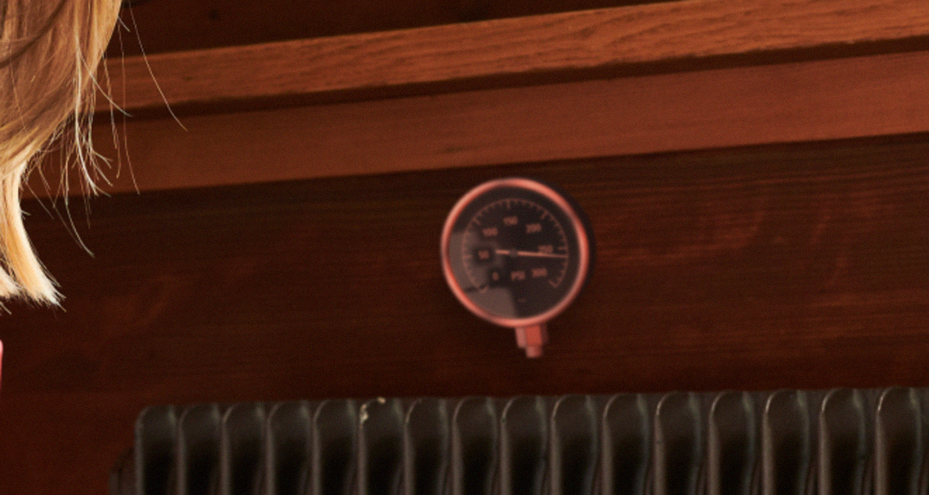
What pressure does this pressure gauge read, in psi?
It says 260 psi
